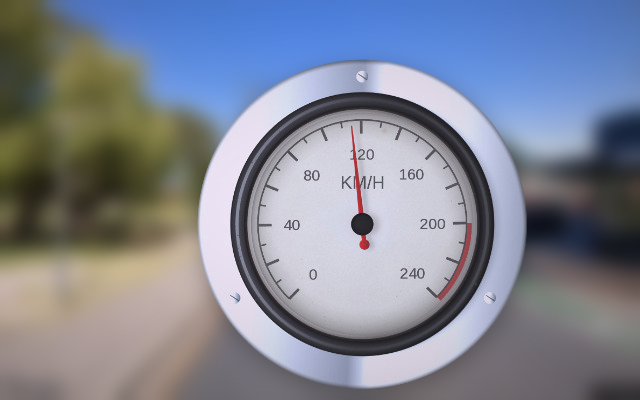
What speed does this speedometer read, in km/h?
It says 115 km/h
